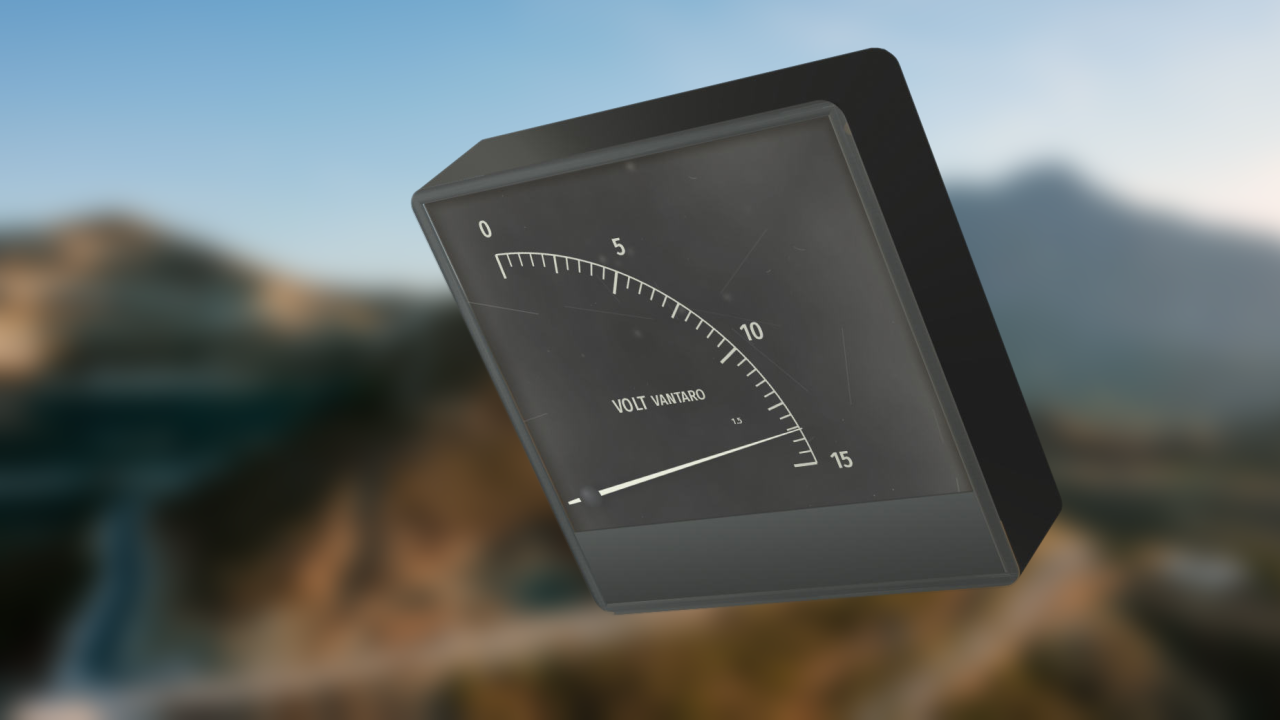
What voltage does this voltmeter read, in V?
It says 13.5 V
